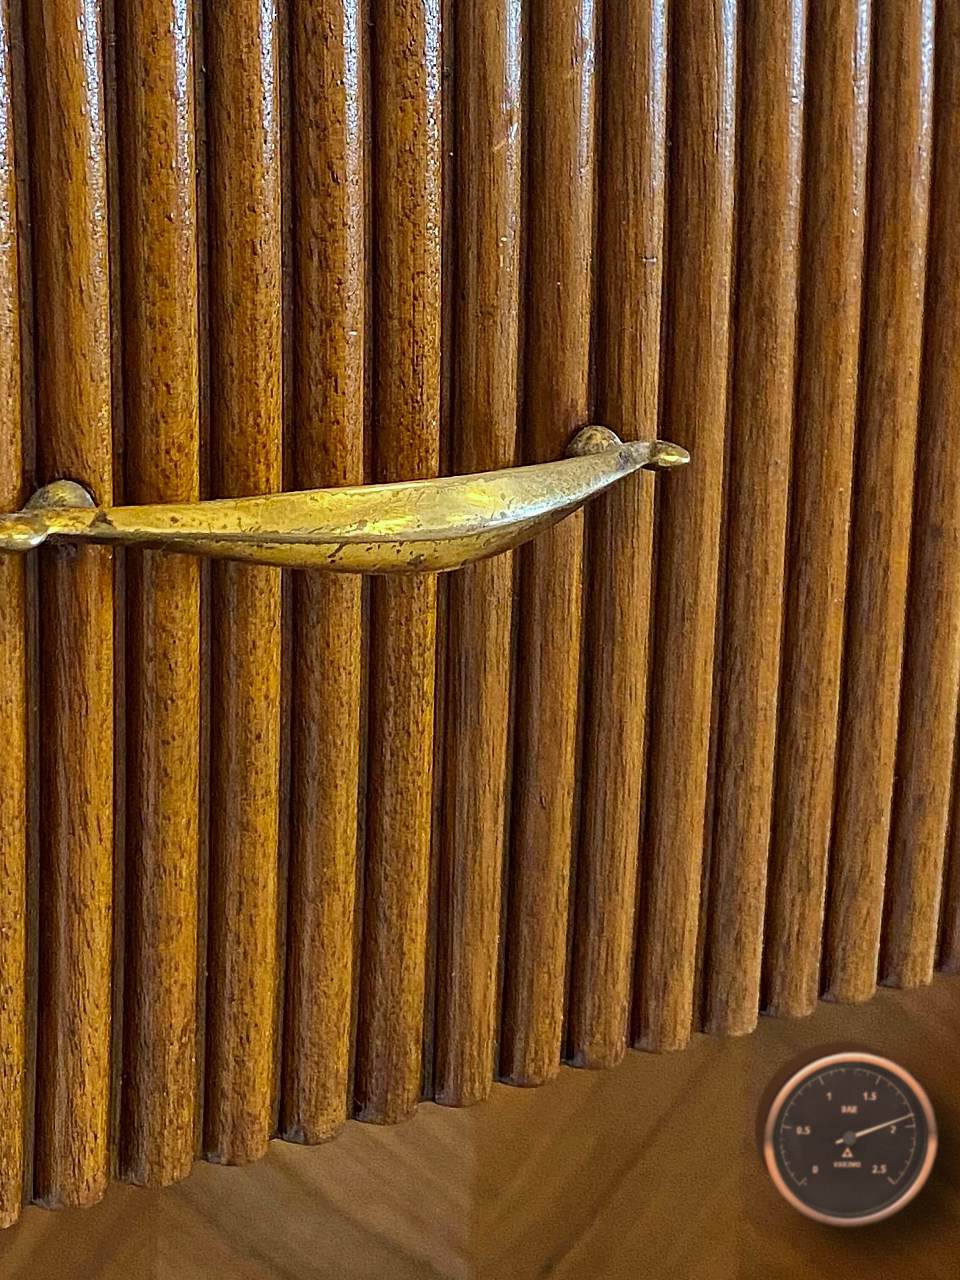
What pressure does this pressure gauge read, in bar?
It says 1.9 bar
